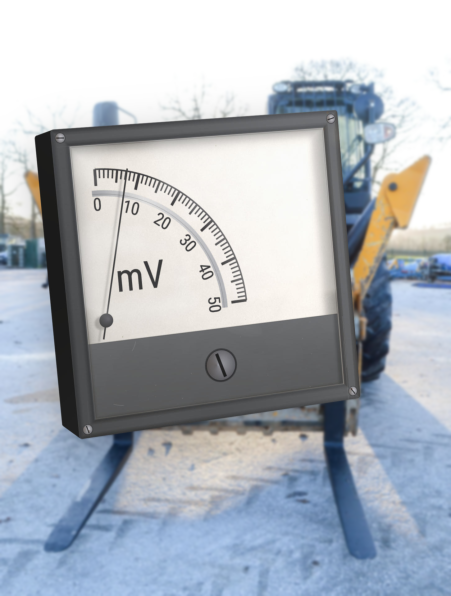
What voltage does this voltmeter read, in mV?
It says 7 mV
